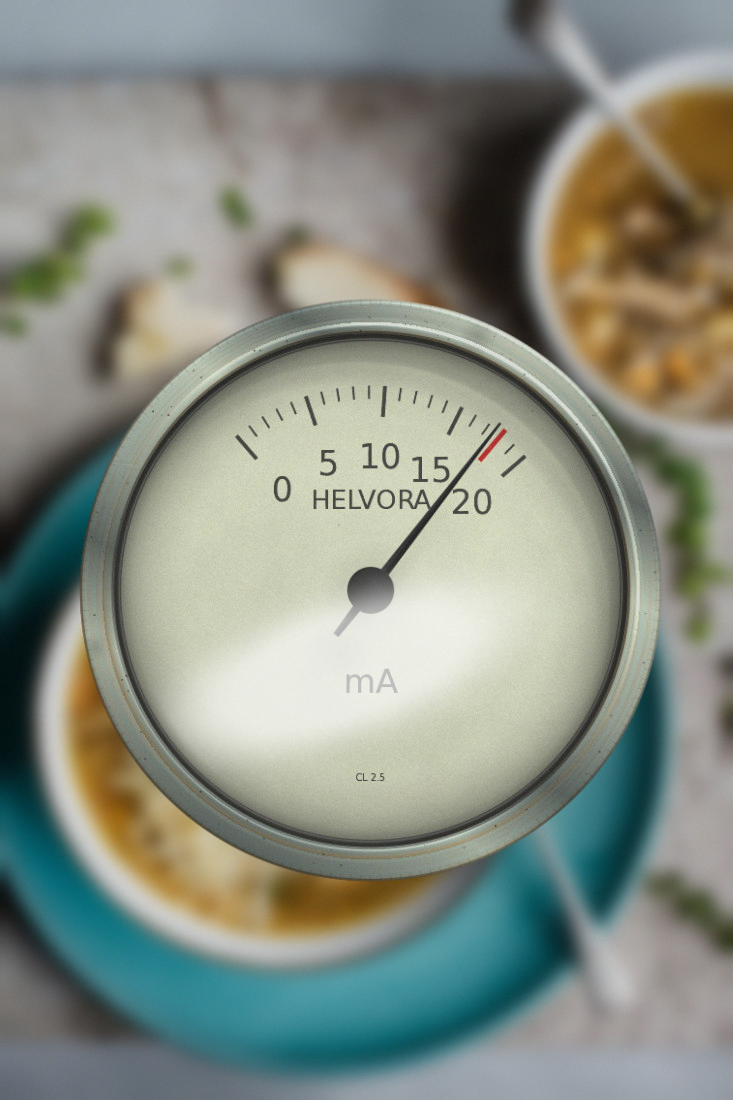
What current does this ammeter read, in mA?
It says 17.5 mA
